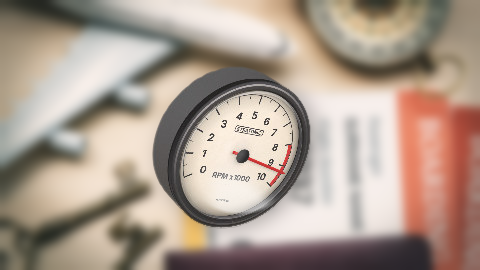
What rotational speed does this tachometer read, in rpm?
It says 9250 rpm
